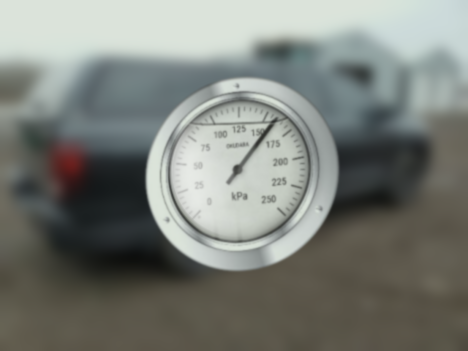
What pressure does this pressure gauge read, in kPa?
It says 160 kPa
